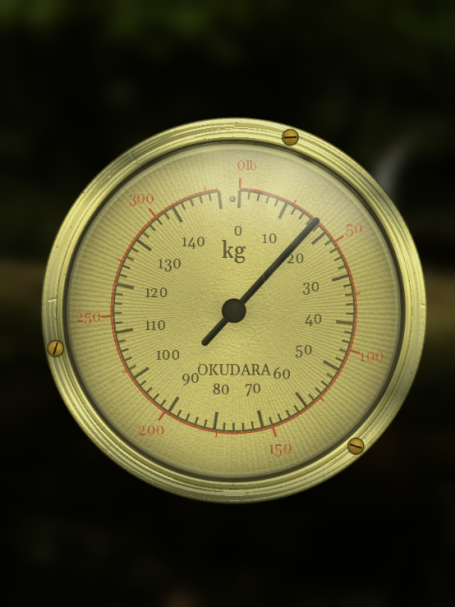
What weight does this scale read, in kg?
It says 17 kg
